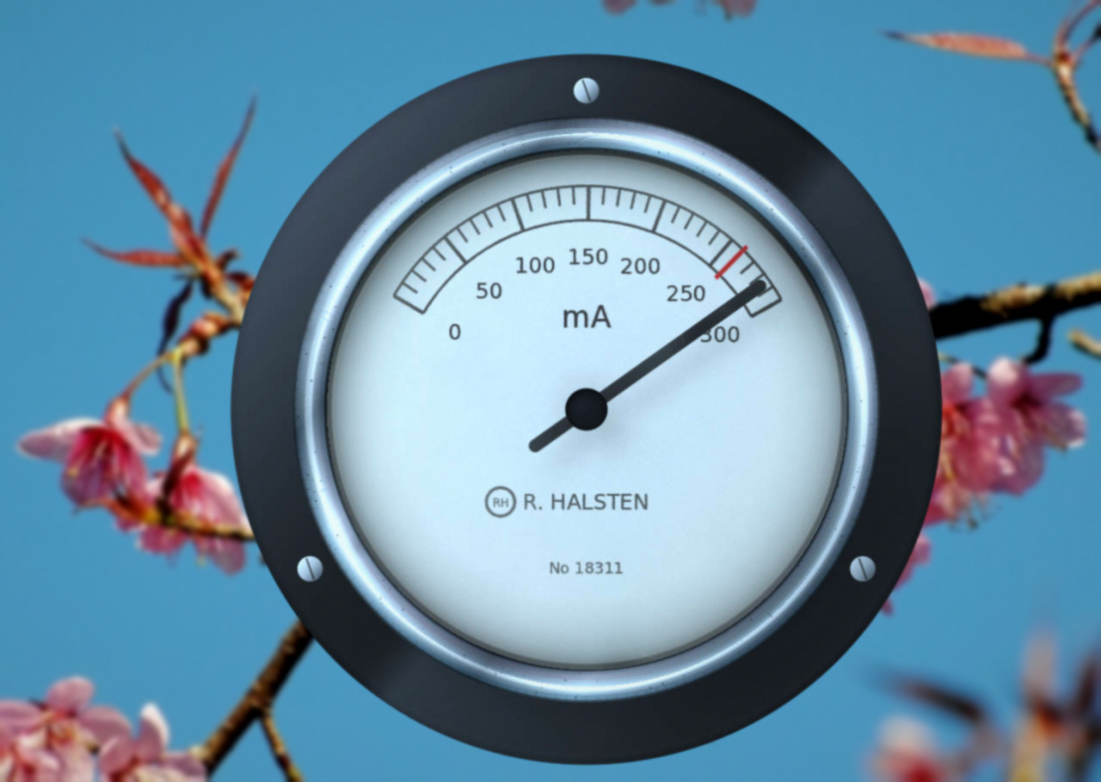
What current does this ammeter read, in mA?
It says 285 mA
